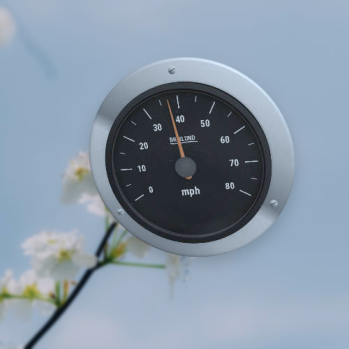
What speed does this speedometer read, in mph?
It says 37.5 mph
